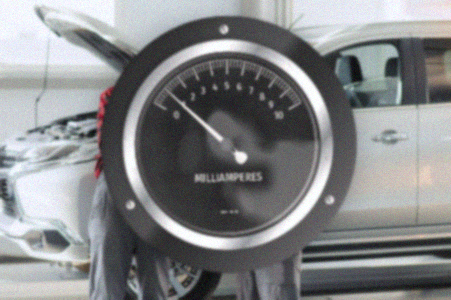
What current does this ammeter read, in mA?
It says 1 mA
